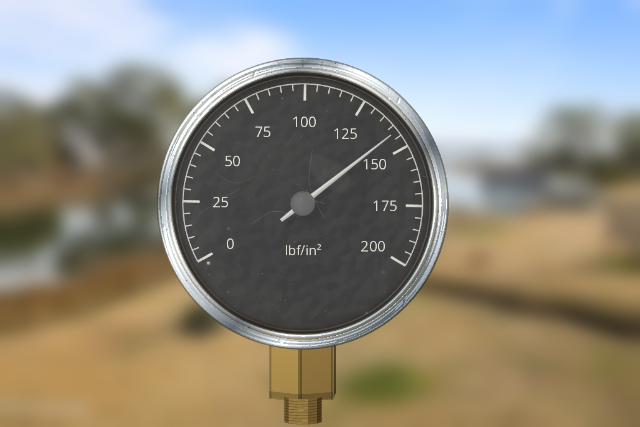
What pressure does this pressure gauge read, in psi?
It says 142.5 psi
